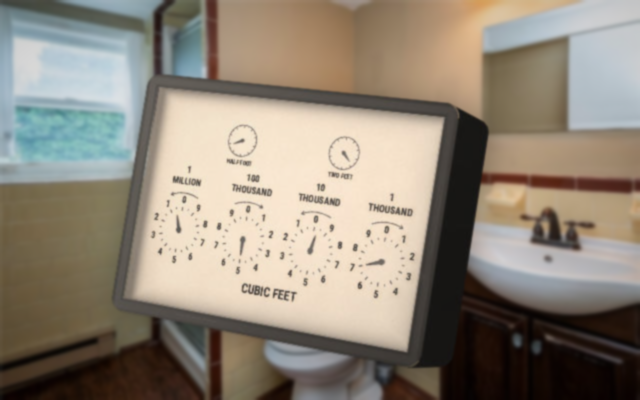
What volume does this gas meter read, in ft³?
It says 49700 ft³
